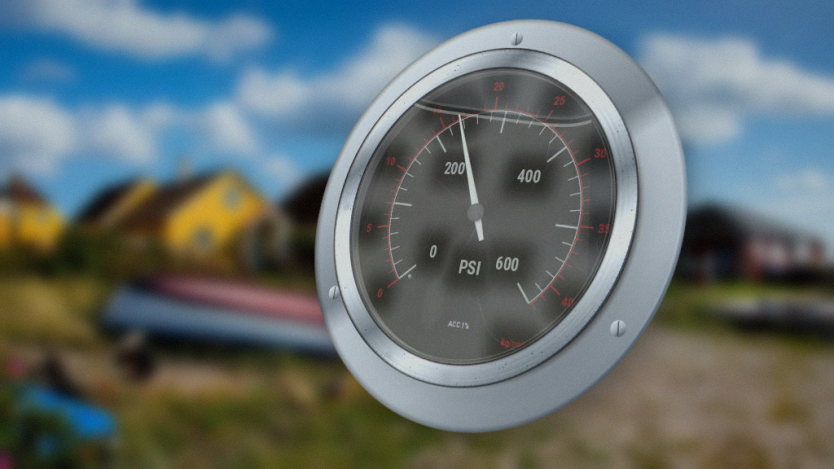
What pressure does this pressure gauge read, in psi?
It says 240 psi
